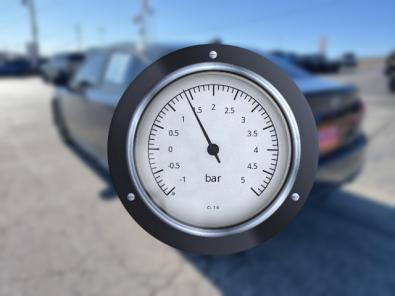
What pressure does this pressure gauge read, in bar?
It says 1.4 bar
